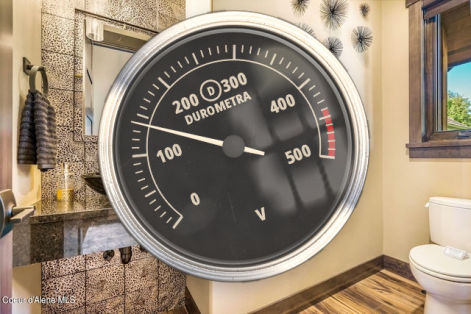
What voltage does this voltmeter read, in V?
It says 140 V
